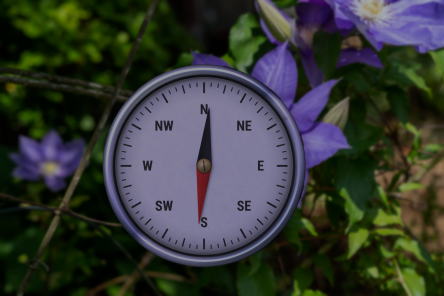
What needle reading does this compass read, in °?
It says 185 °
